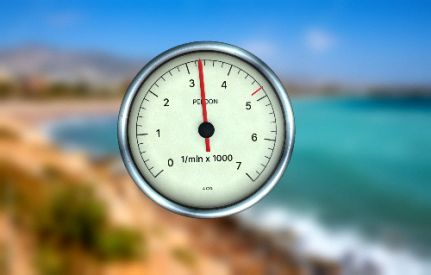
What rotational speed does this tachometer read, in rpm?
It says 3300 rpm
